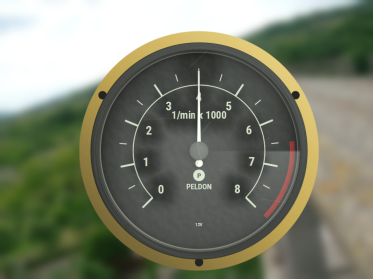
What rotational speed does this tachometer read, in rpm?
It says 4000 rpm
